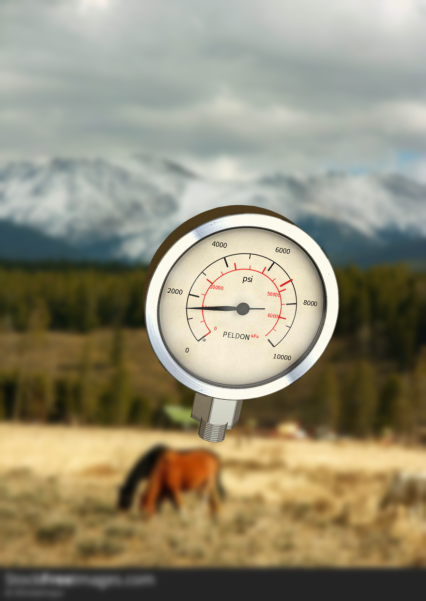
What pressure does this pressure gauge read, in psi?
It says 1500 psi
